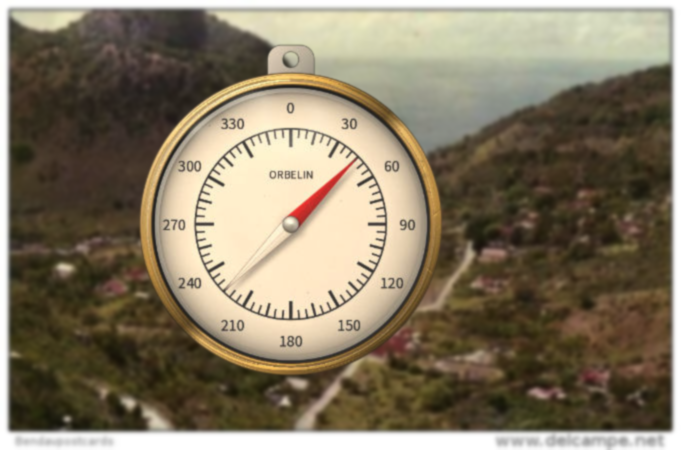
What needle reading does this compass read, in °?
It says 45 °
